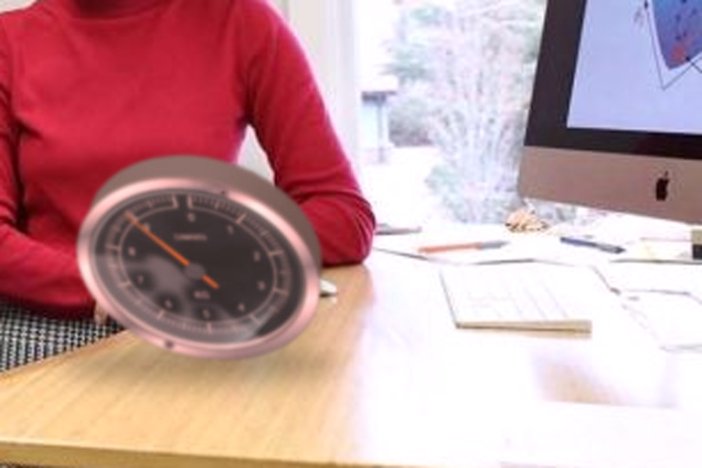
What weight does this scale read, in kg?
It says 9 kg
